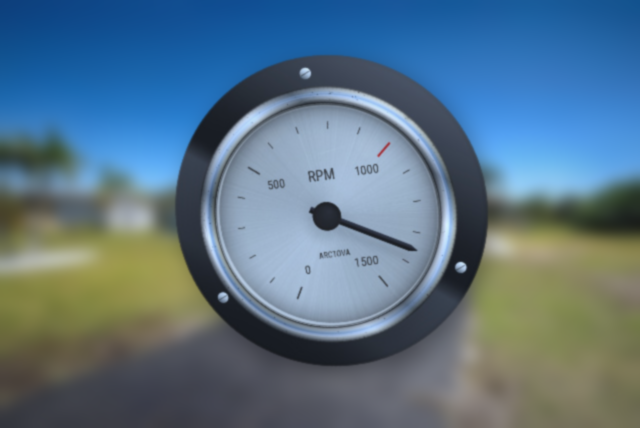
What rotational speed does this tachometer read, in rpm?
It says 1350 rpm
